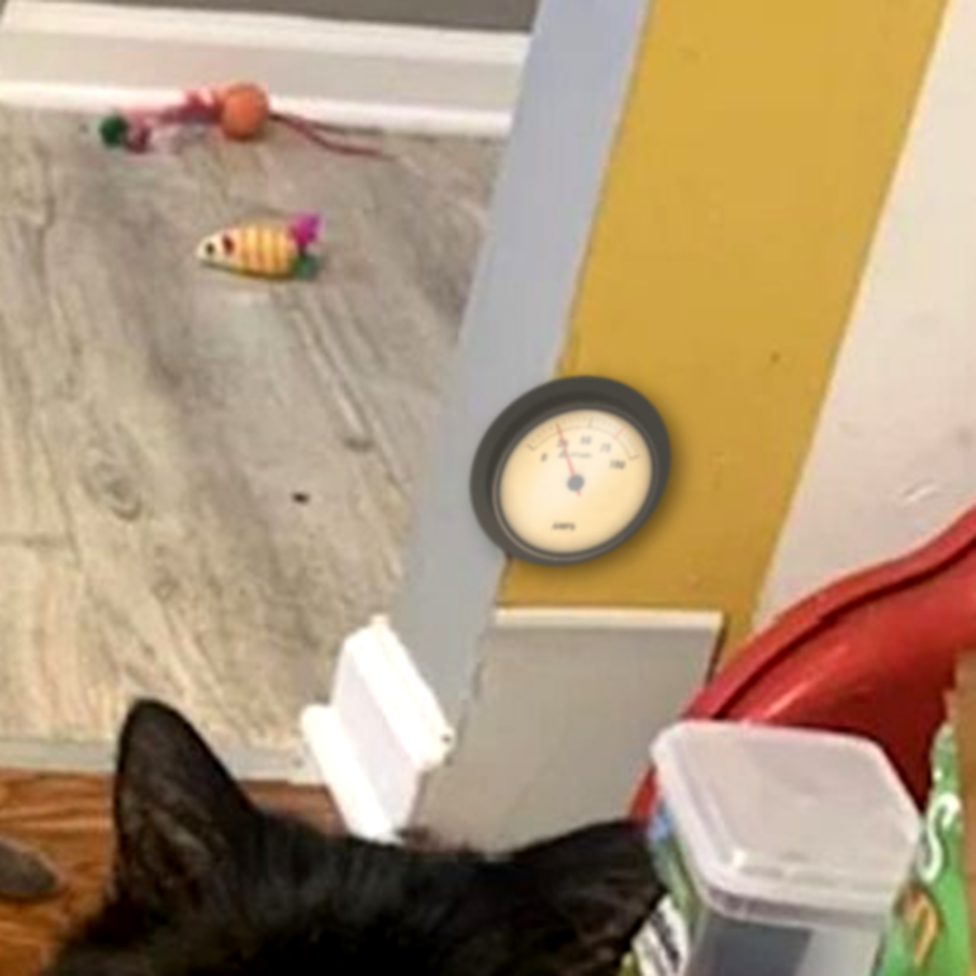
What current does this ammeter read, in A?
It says 25 A
